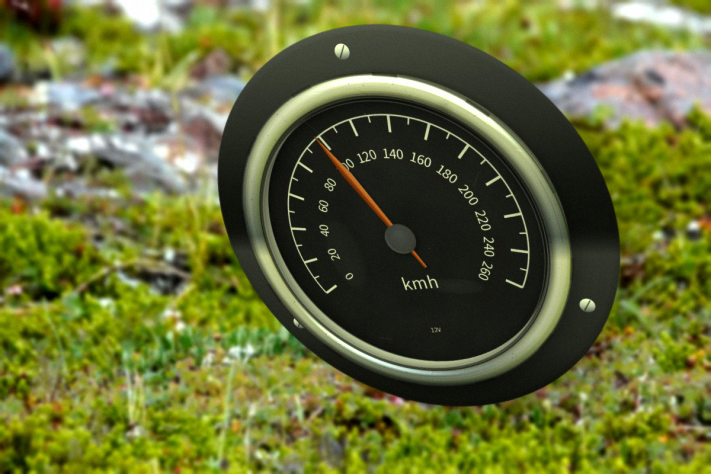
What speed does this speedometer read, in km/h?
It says 100 km/h
